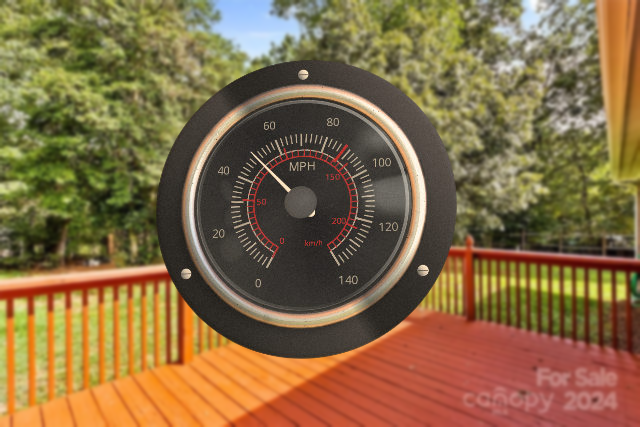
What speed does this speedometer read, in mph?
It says 50 mph
